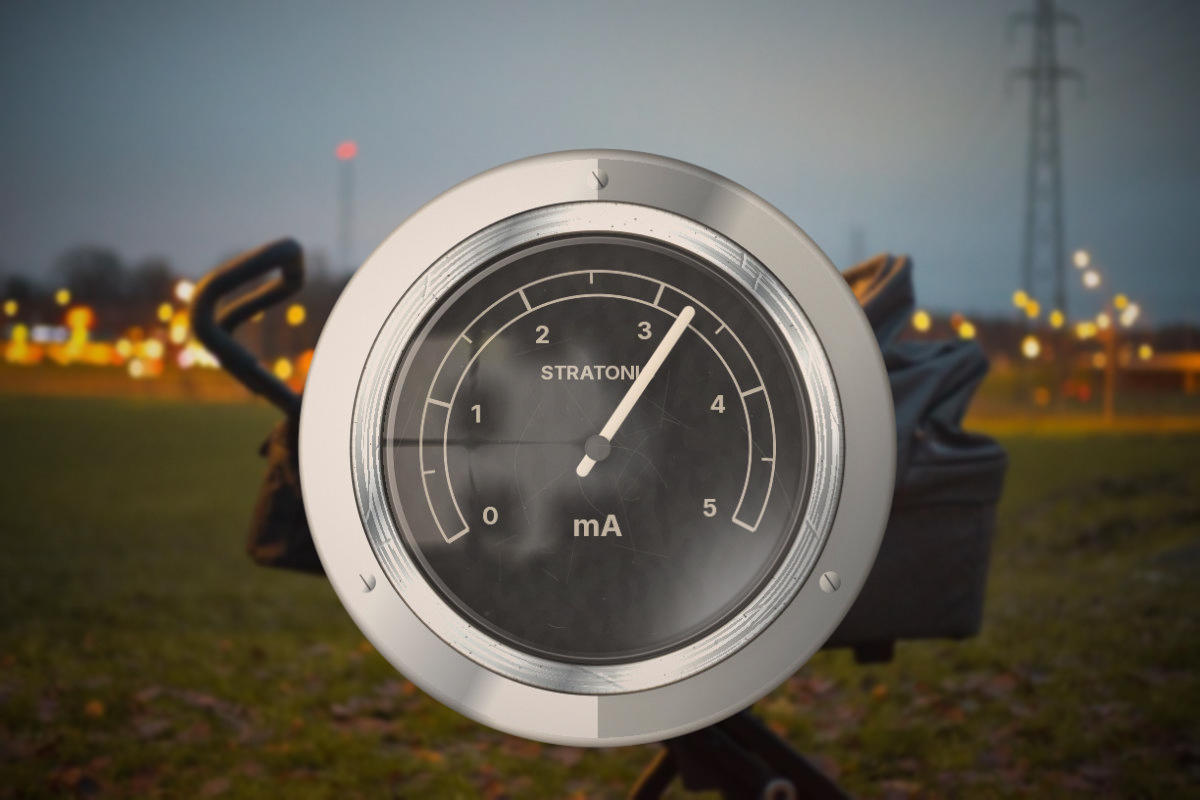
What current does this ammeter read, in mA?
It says 3.25 mA
